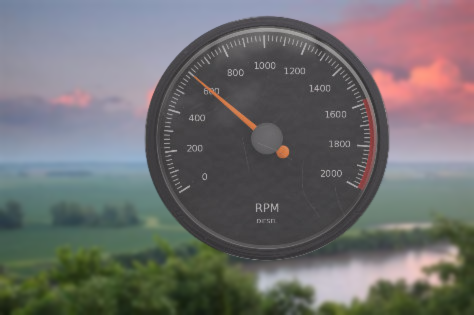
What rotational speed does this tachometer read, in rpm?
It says 600 rpm
